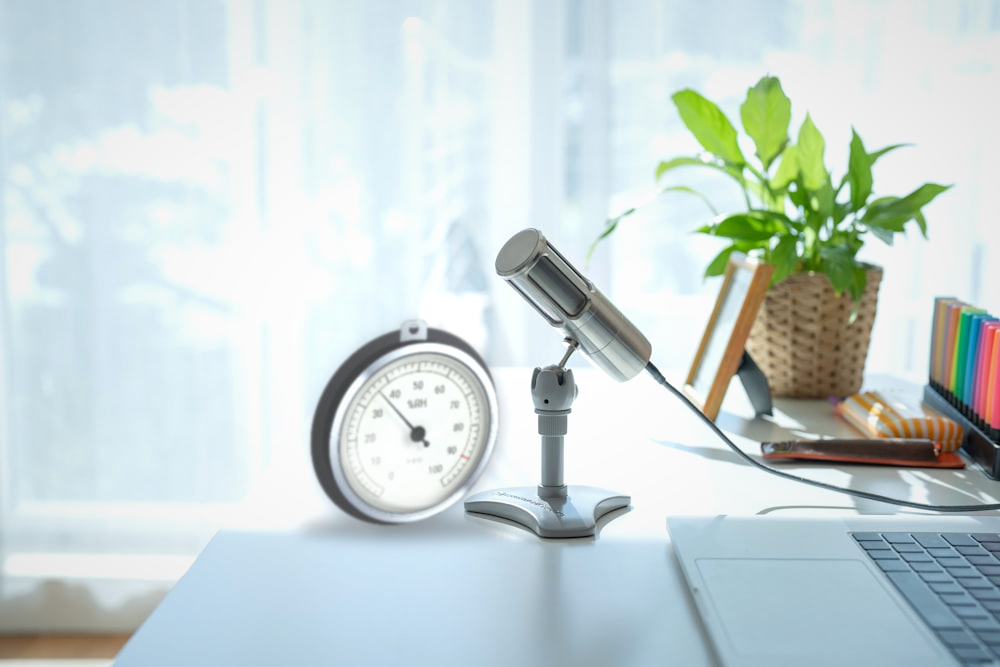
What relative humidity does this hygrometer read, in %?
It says 36 %
